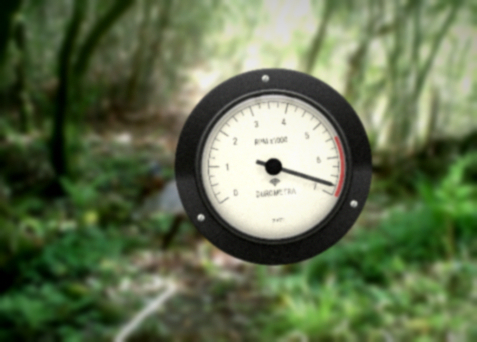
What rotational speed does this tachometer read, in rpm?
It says 6750 rpm
